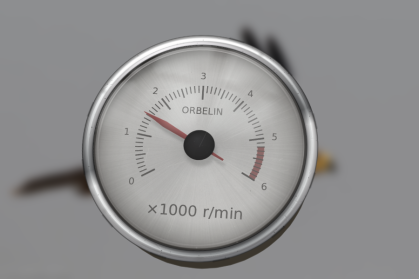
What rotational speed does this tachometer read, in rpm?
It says 1500 rpm
